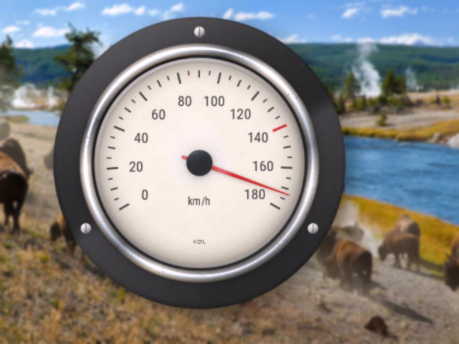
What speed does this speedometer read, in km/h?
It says 172.5 km/h
